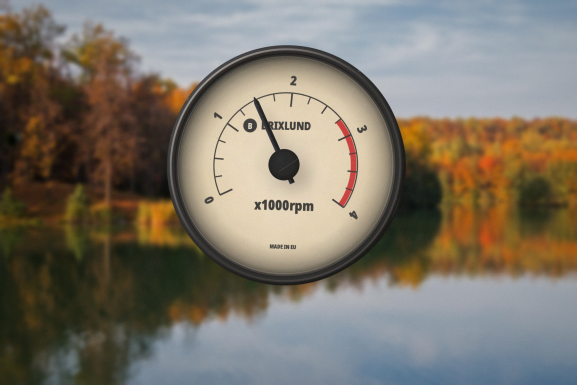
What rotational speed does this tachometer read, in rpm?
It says 1500 rpm
